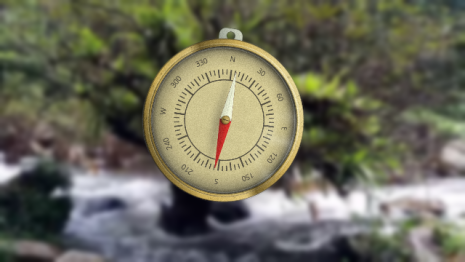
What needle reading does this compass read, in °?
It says 185 °
